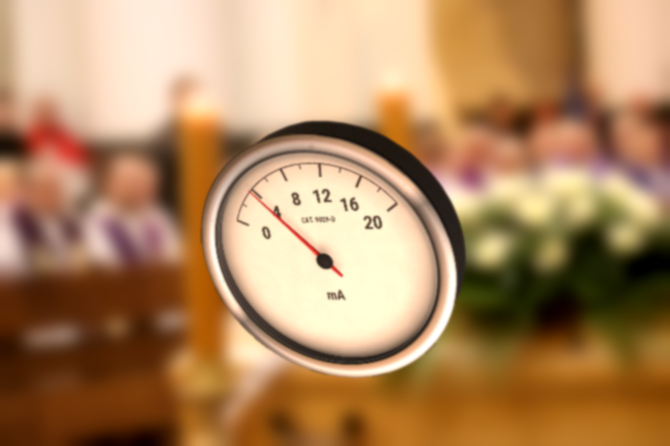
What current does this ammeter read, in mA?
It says 4 mA
